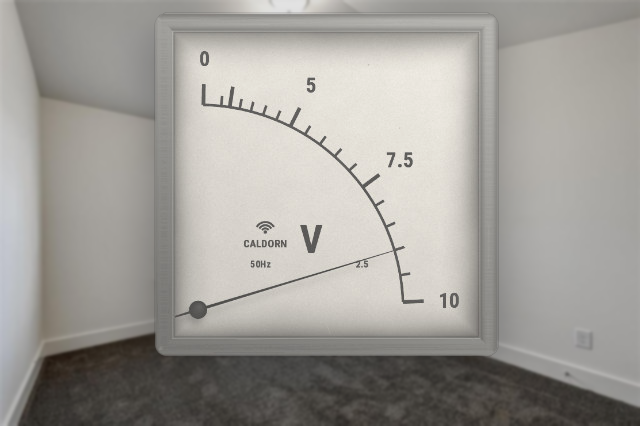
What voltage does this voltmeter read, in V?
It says 9 V
